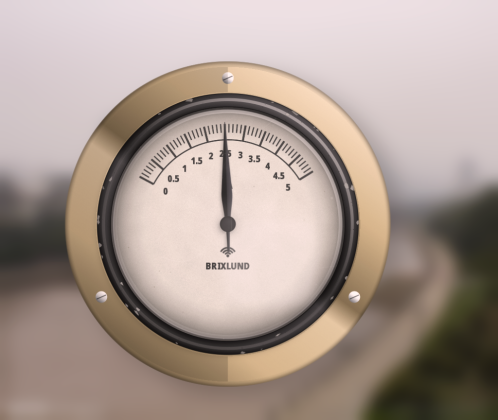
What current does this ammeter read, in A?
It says 2.5 A
